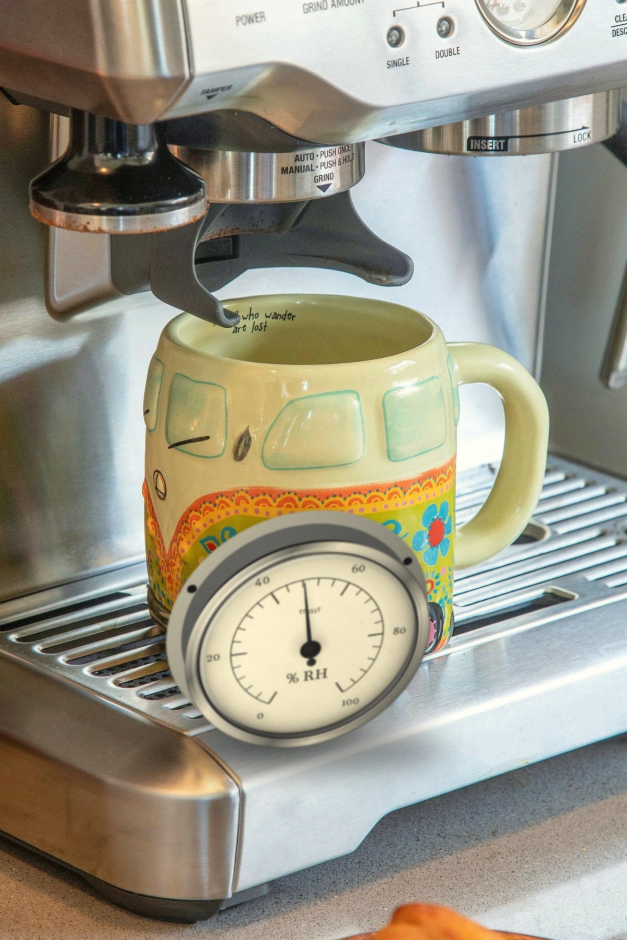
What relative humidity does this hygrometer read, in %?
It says 48 %
